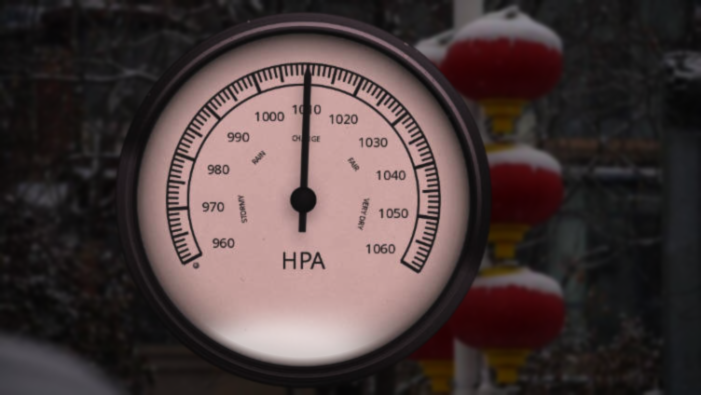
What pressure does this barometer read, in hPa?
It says 1010 hPa
